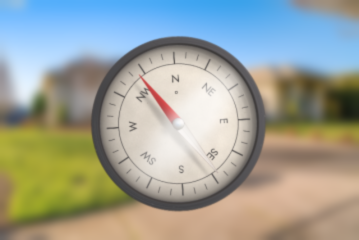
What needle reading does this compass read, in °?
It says 325 °
